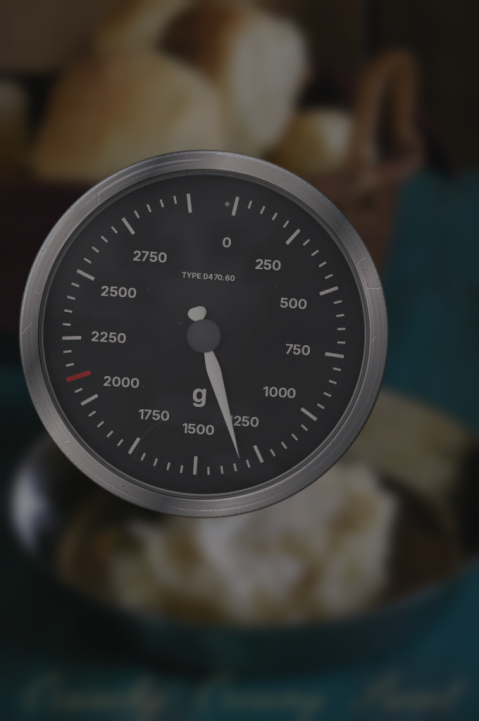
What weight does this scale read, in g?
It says 1325 g
